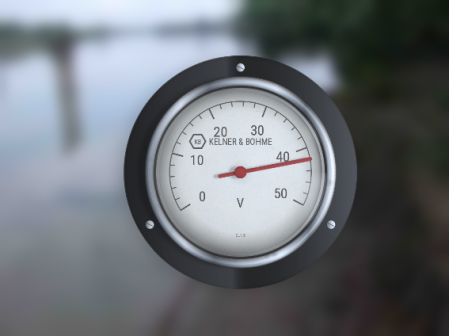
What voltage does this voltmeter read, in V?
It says 42 V
